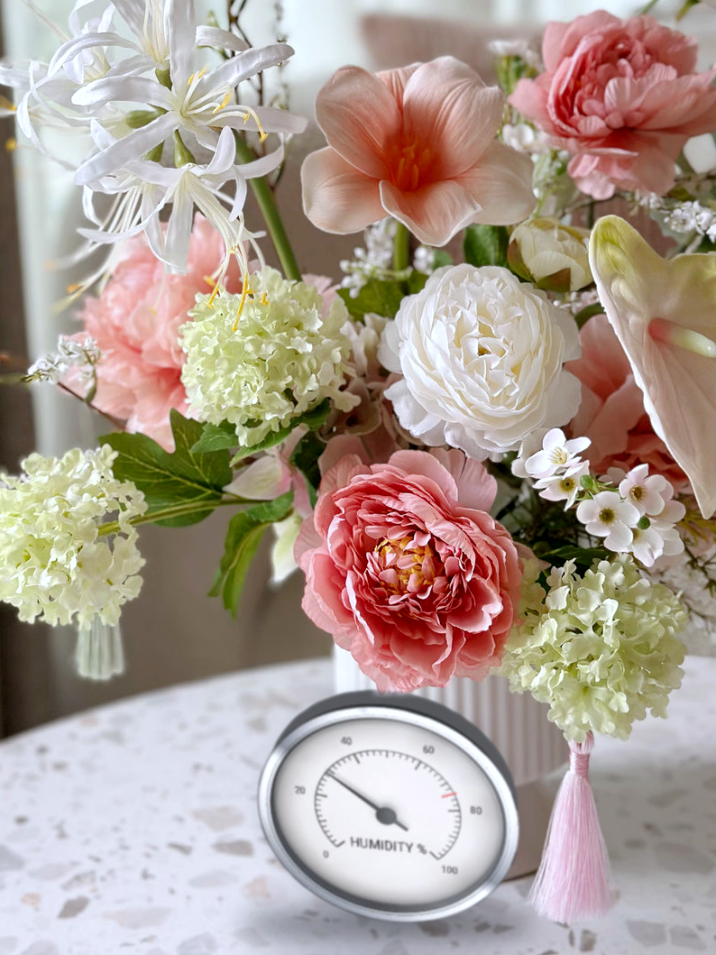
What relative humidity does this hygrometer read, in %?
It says 30 %
